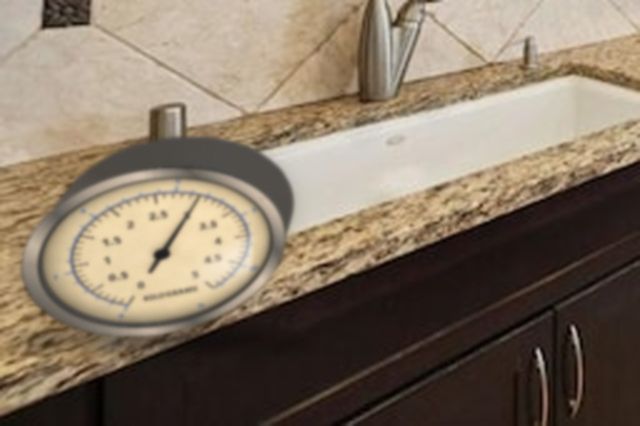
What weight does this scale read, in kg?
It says 3 kg
